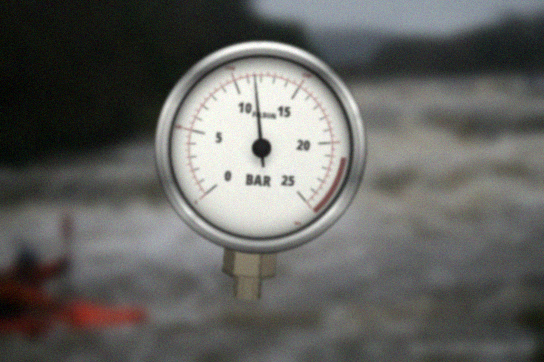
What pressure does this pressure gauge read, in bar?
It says 11.5 bar
